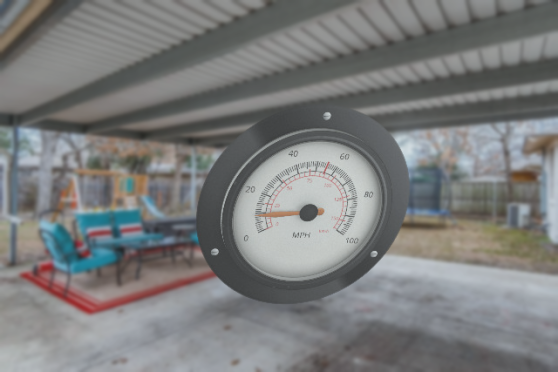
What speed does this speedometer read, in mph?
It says 10 mph
